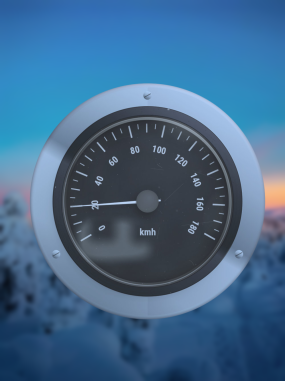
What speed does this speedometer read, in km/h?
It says 20 km/h
